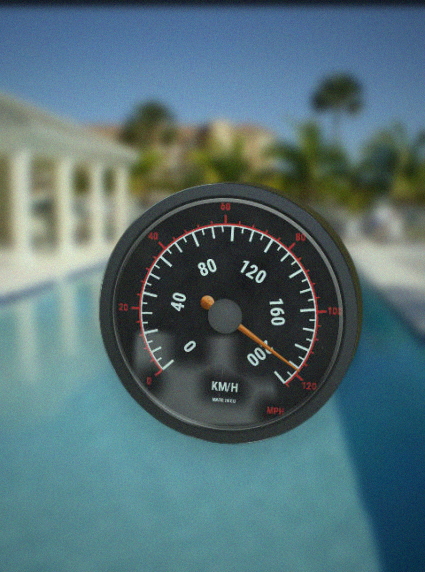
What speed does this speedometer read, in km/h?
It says 190 km/h
